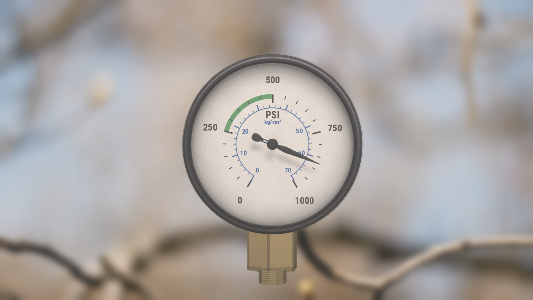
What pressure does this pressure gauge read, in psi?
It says 875 psi
